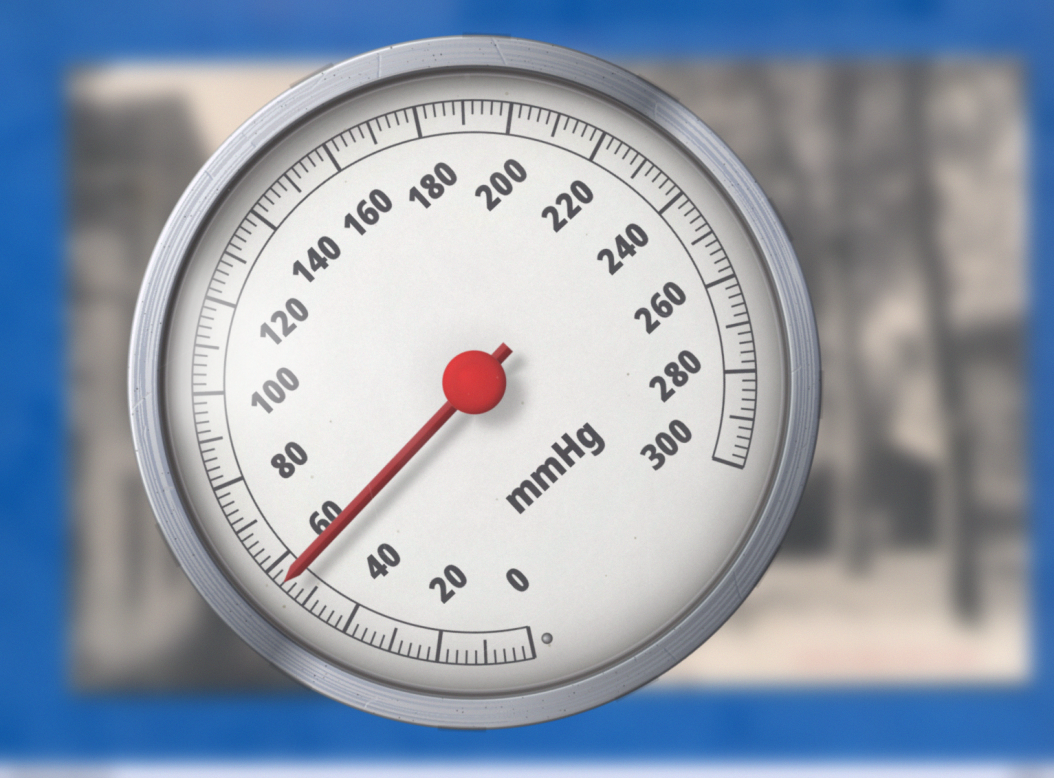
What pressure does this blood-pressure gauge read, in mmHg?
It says 56 mmHg
